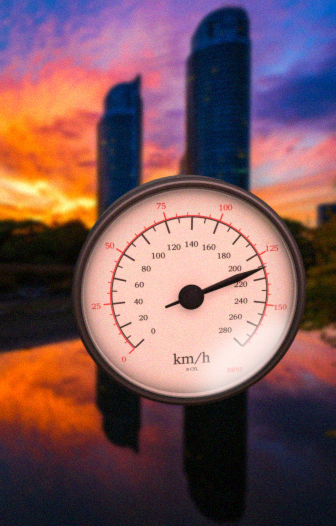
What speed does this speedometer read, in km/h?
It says 210 km/h
